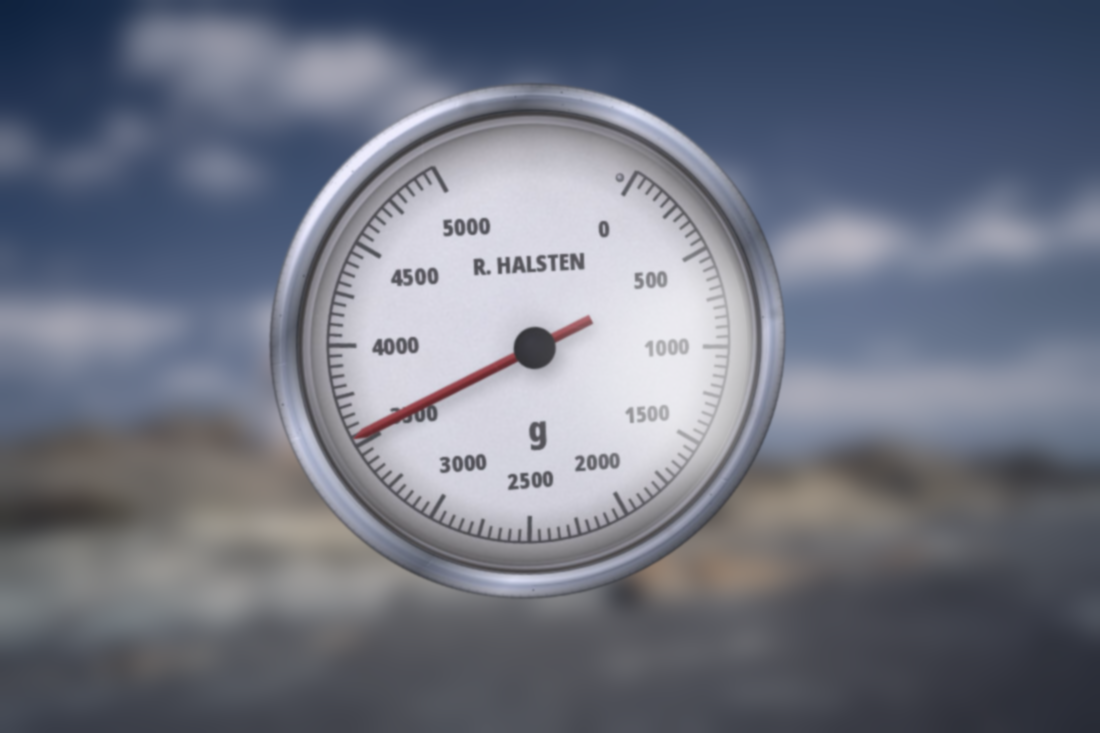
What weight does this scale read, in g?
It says 3550 g
